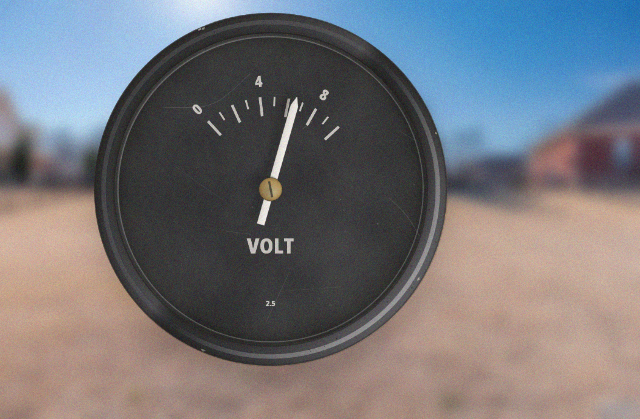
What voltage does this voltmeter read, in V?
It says 6.5 V
